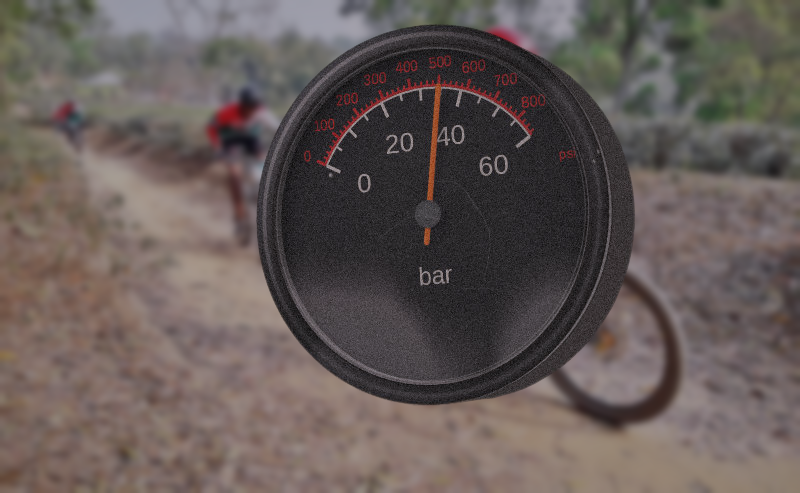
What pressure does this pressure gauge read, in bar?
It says 35 bar
